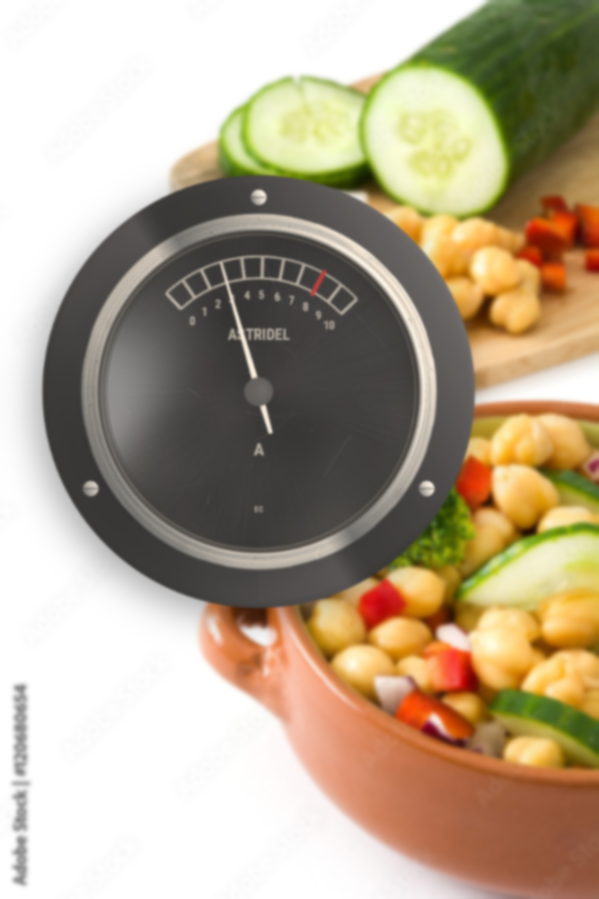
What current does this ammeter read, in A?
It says 3 A
